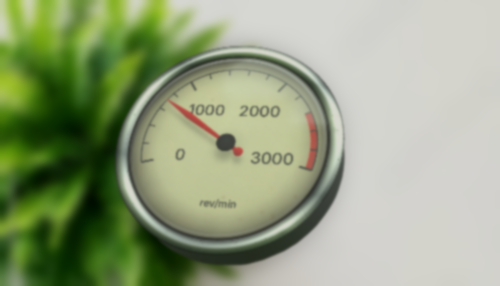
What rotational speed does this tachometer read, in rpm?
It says 700 rpm
